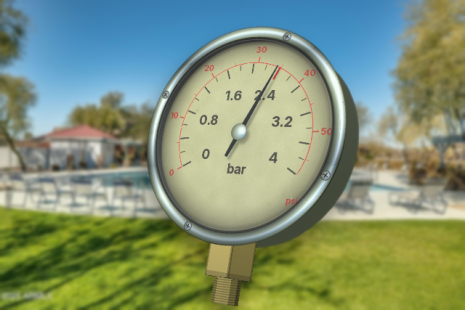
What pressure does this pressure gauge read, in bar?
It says 2.4 bar
